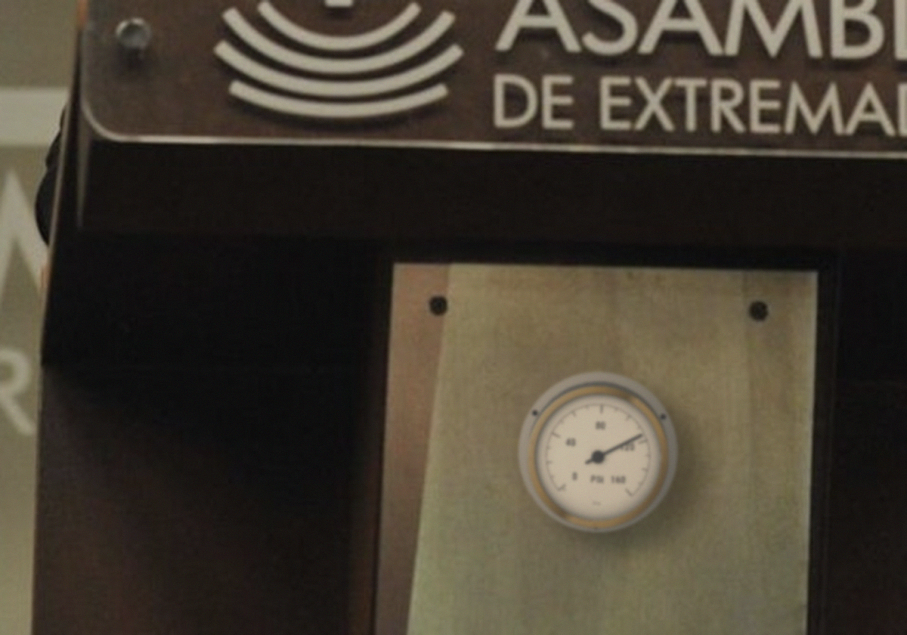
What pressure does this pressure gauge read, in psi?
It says 115 psi
